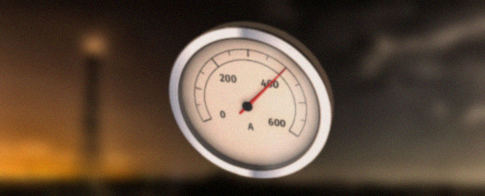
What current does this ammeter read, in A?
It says 400 A
